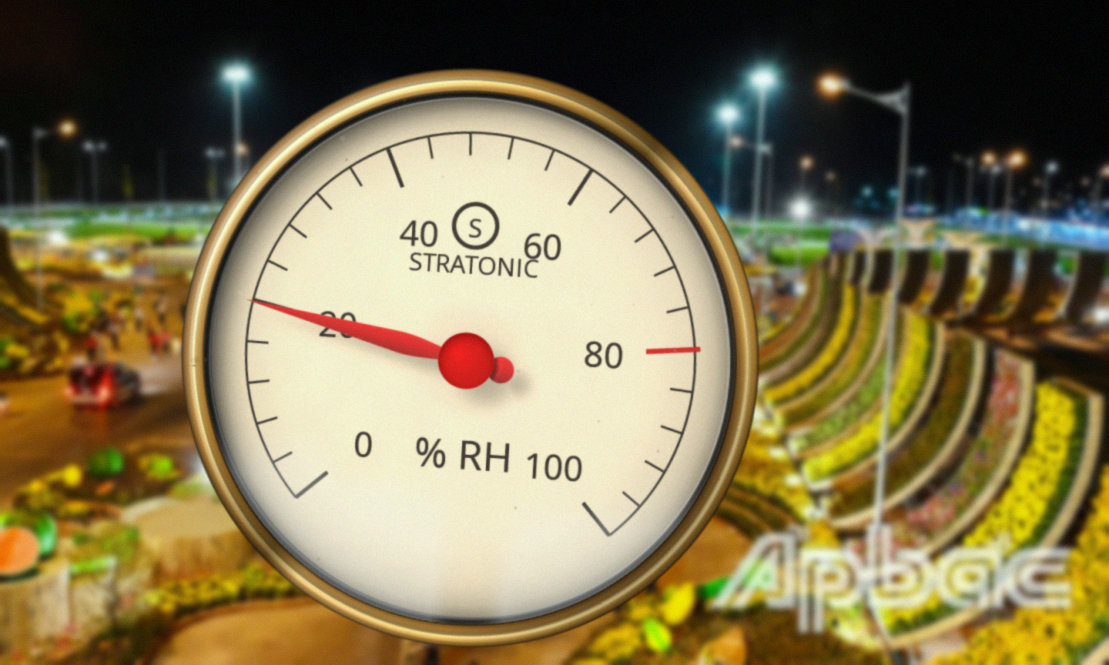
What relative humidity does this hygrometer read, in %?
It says 20 %
